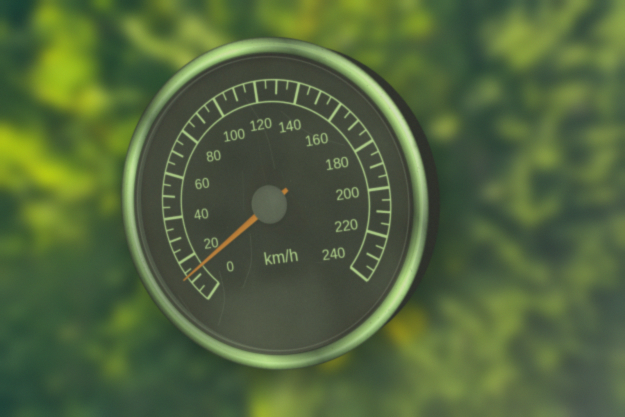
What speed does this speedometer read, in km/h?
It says 12.5 km/h
